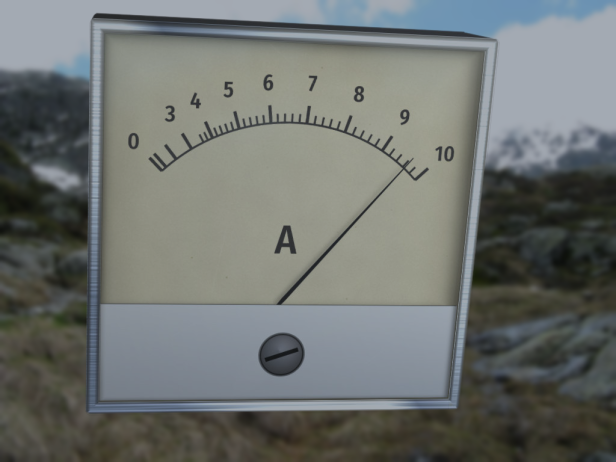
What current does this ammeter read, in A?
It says 9.6 A
